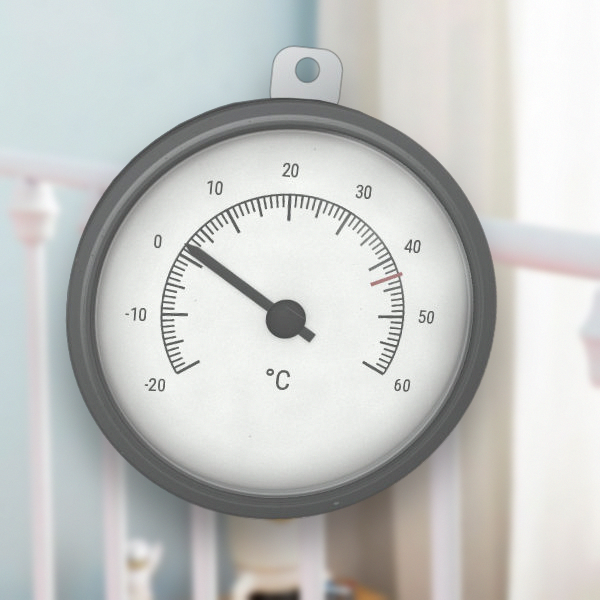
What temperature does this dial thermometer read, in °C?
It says 2 °C
